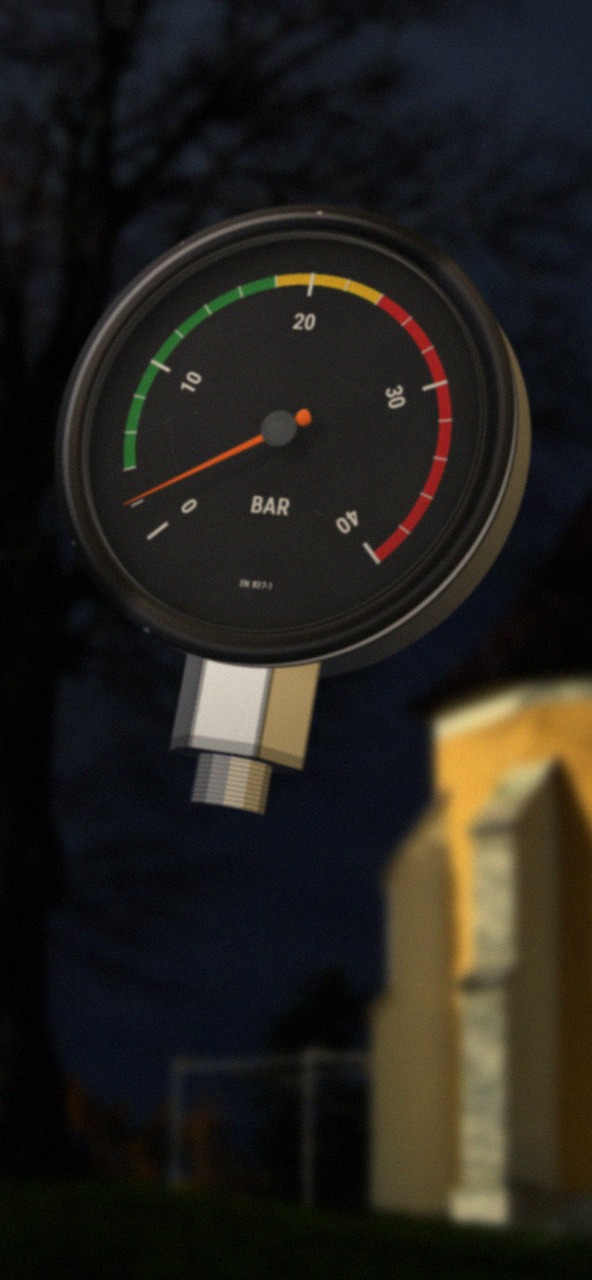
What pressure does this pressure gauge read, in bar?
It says 2 bar
